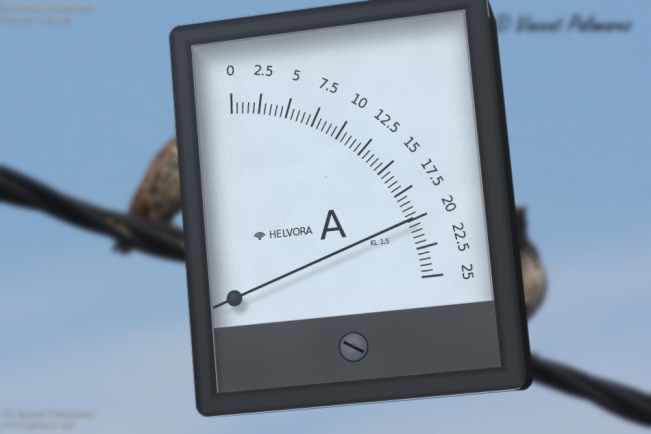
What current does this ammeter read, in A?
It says 20 A
